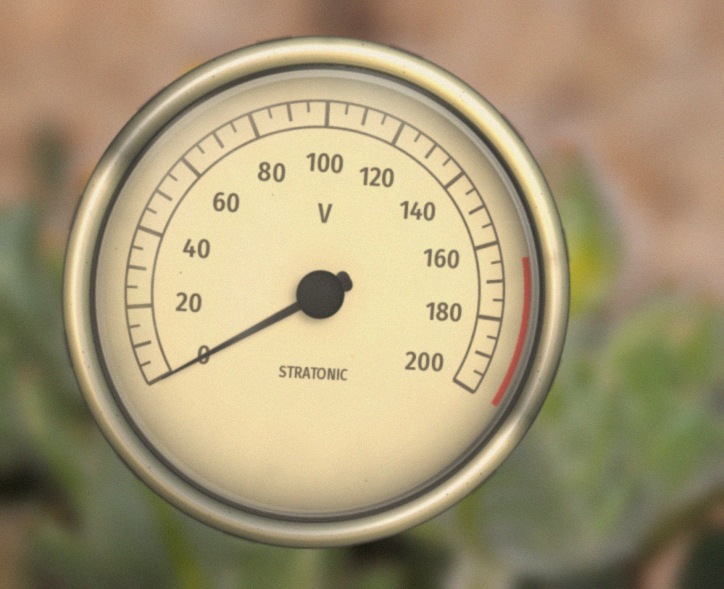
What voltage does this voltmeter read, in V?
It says 0 V
